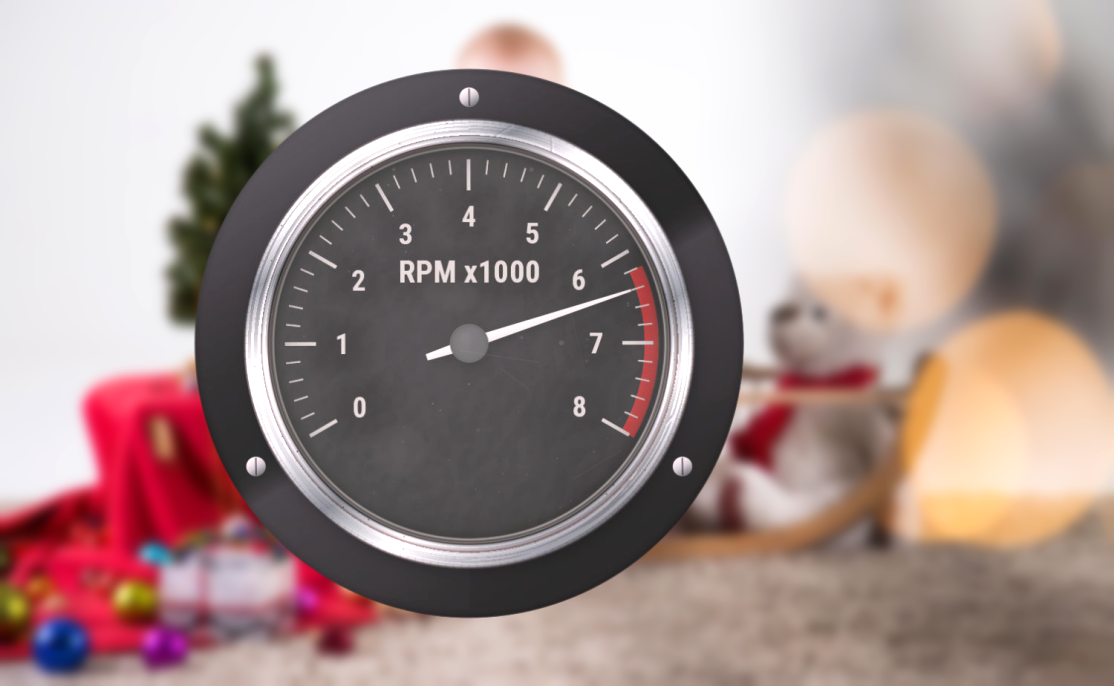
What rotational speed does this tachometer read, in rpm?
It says 6400 rpm
